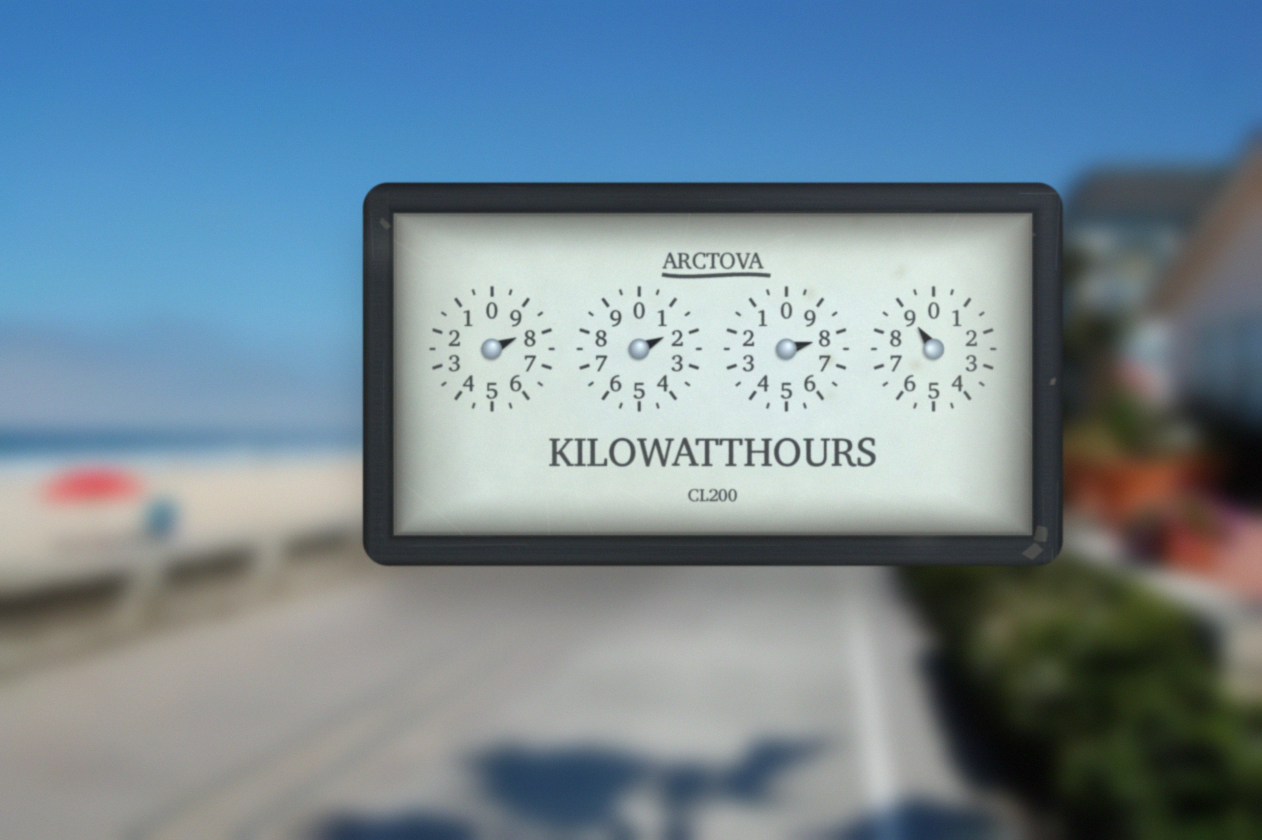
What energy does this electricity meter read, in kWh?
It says 8179 kWh
